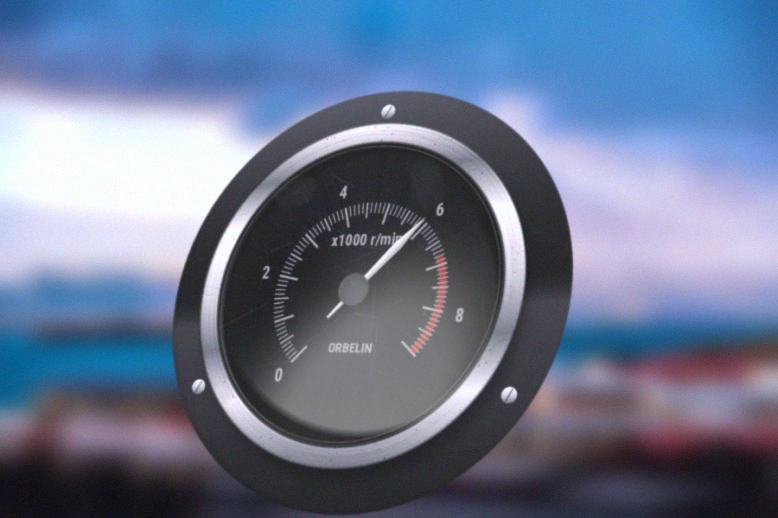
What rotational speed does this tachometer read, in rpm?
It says 6000 rpm
